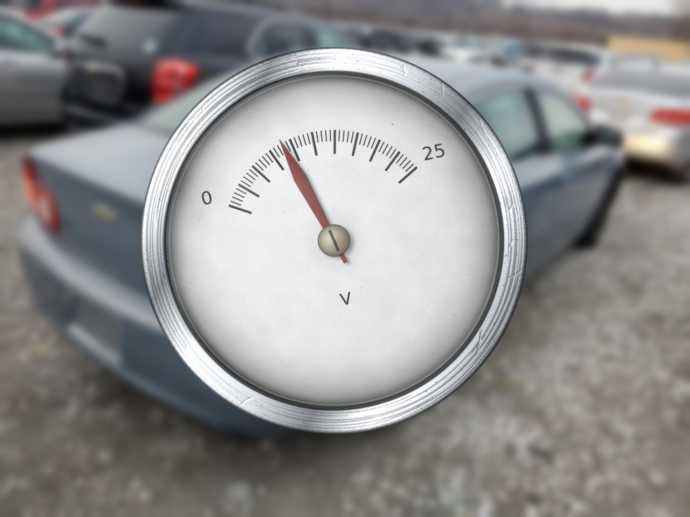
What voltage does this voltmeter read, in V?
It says 9 V
